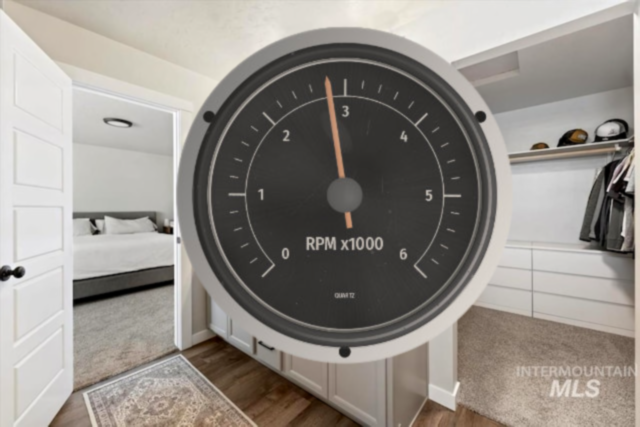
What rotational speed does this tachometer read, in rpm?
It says 2800 rpm
